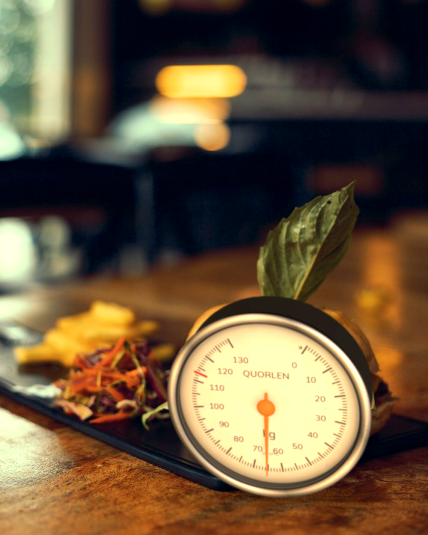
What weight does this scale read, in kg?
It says 65 kg
